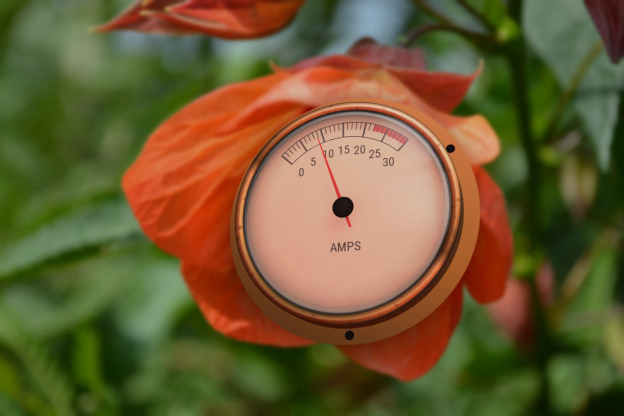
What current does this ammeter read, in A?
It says 9 A
